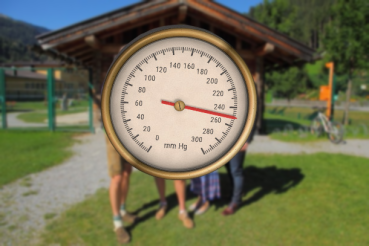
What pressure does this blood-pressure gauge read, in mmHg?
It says 250 mmHg
